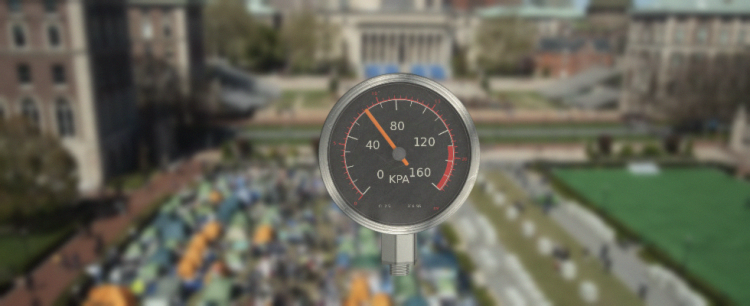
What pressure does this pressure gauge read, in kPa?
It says 60 kPa
